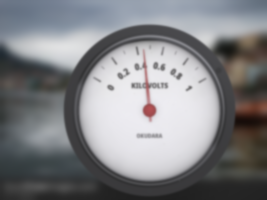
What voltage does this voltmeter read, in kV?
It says 0.45 kV
